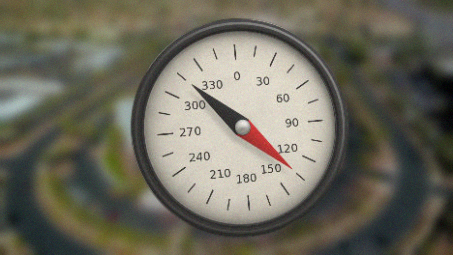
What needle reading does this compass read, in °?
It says 135 °
